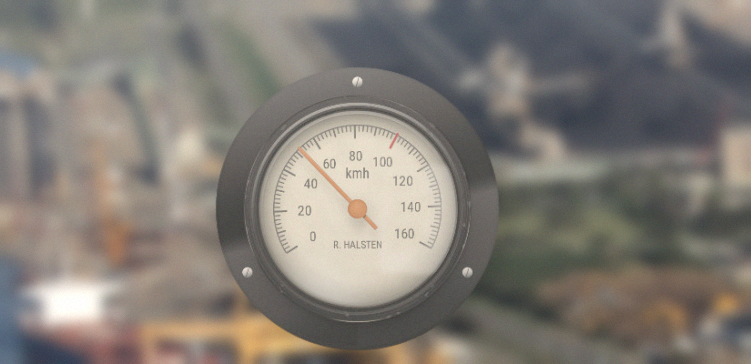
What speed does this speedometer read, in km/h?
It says 52 km/h
